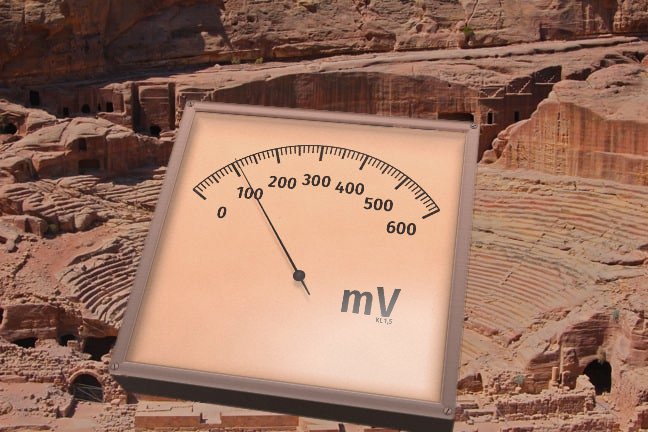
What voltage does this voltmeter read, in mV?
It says 110 mV
